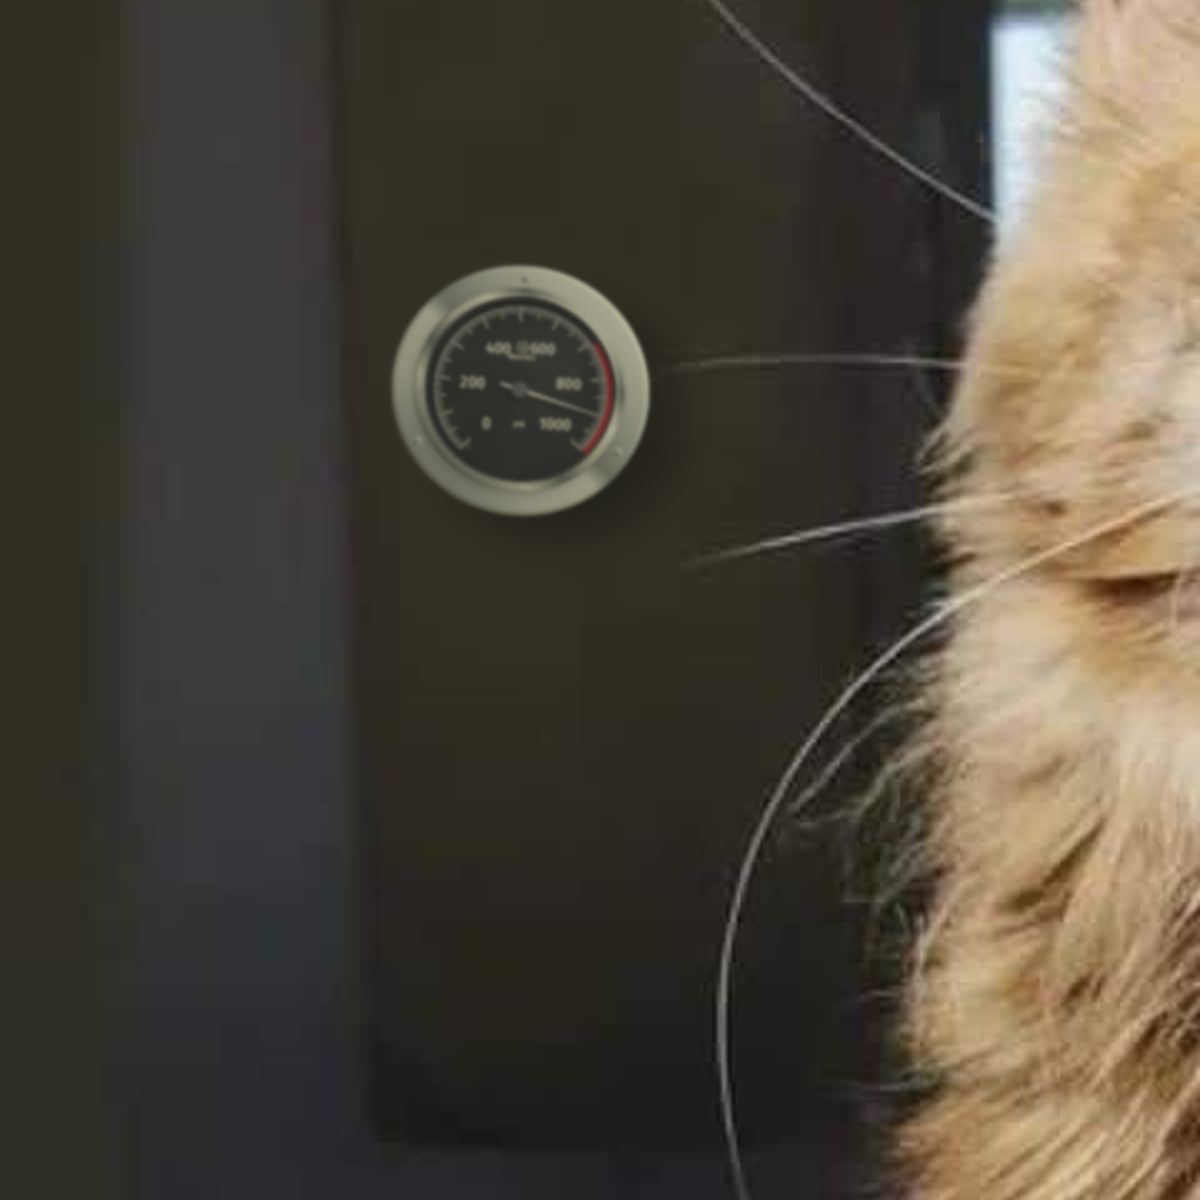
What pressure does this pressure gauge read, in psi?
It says 900 psi
